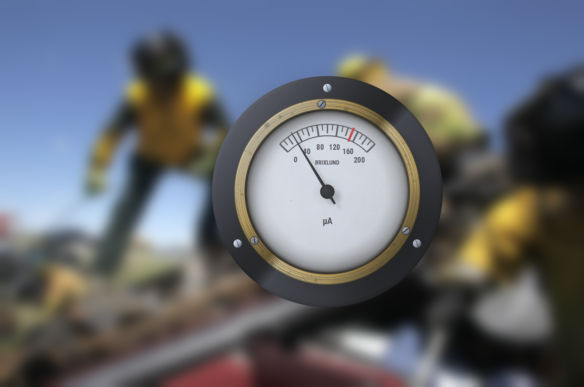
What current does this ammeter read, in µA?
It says 30 µA
